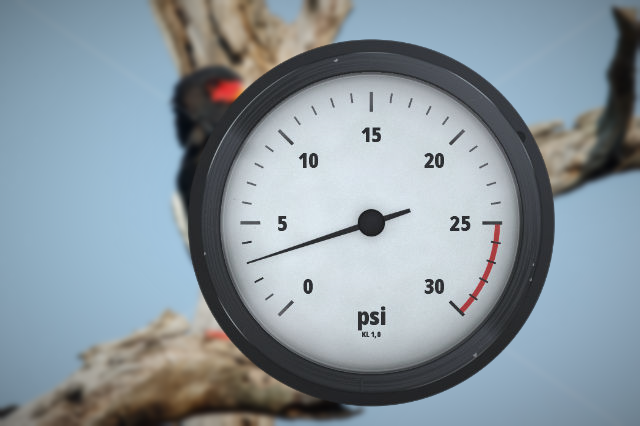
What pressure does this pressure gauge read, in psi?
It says 3 psi
